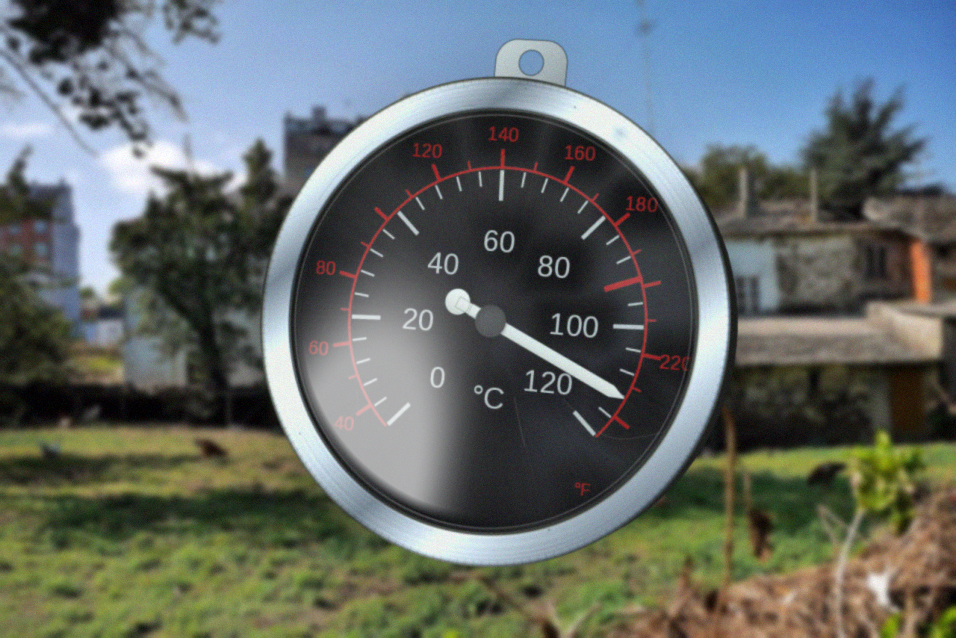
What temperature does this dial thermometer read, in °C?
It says 112 °C
